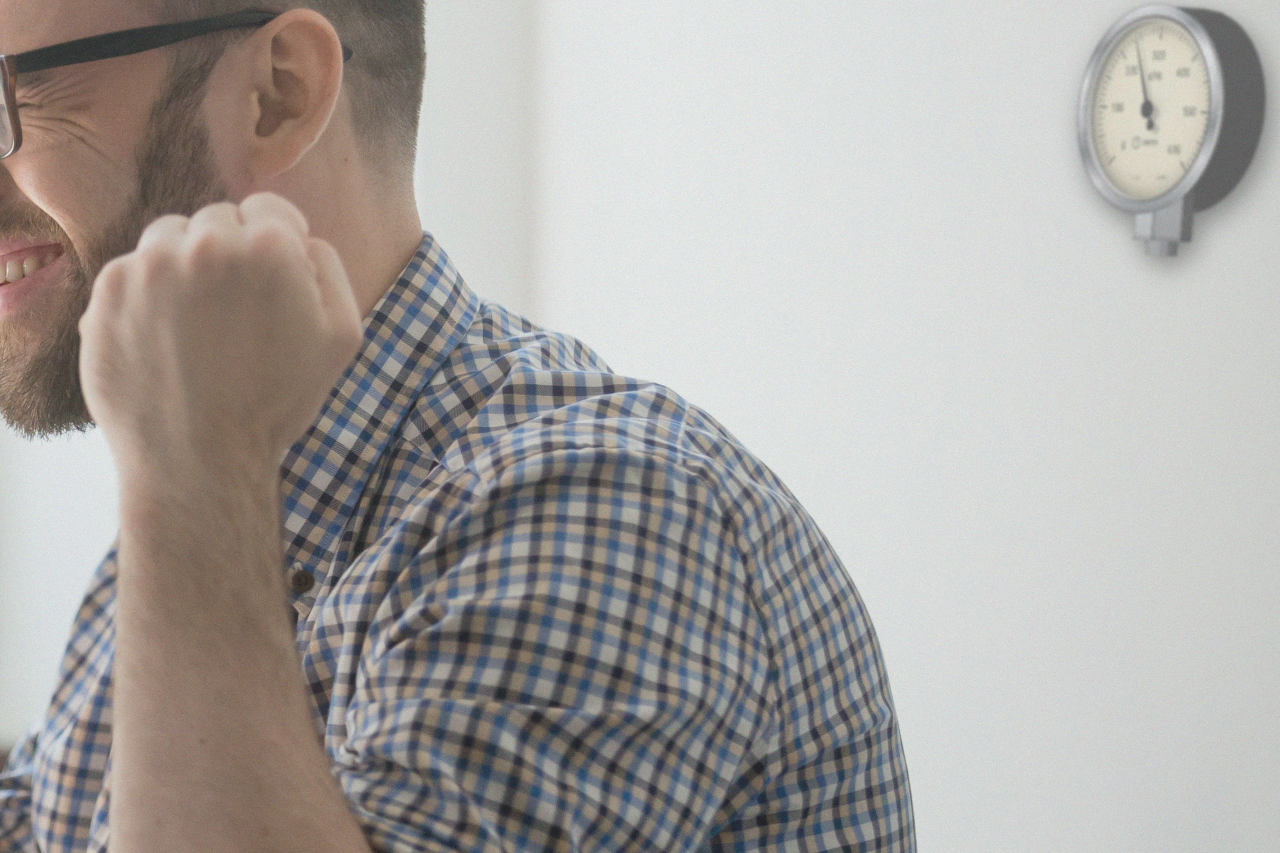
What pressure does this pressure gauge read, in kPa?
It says 250 kPa
